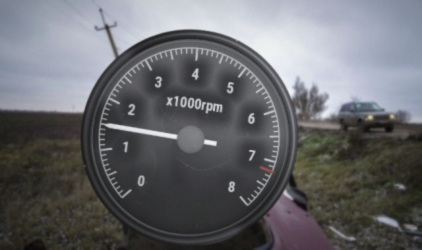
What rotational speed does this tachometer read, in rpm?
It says 1500 rpm
